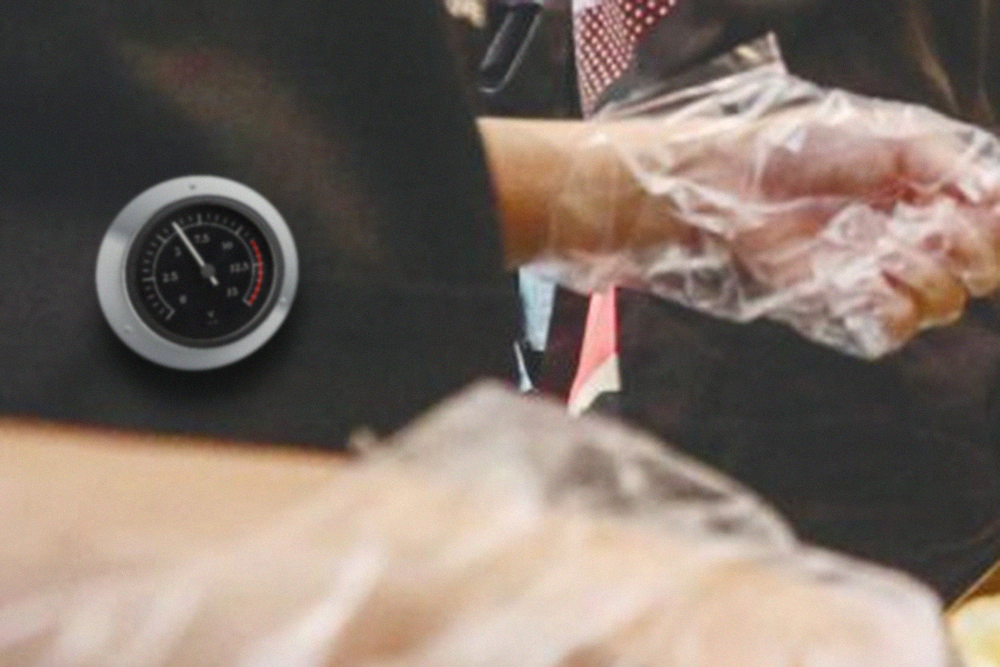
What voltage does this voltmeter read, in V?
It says 6 V
